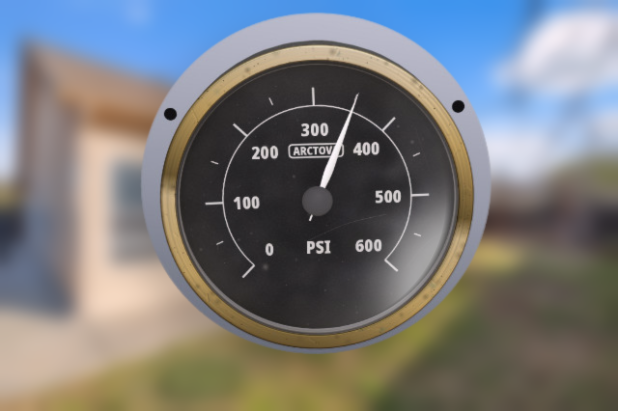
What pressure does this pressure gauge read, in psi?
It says 350 psi
